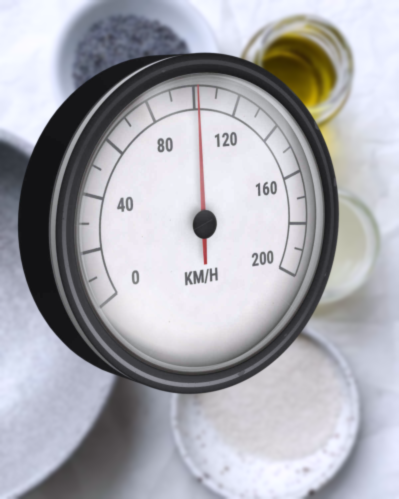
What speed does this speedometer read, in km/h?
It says 100 km/h
